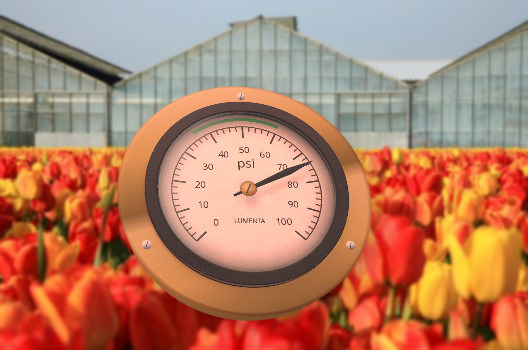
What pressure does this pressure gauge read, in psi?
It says 74 psi
